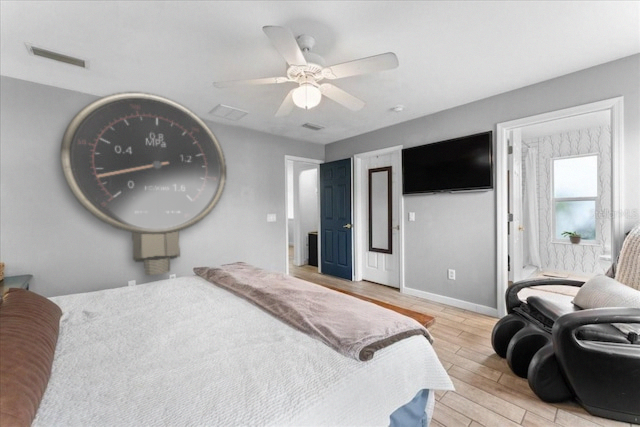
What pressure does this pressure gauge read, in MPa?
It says 0.15 MPa
